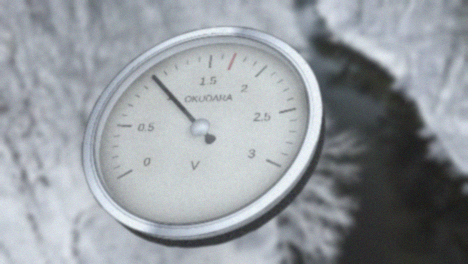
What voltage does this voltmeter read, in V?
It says 1 V
